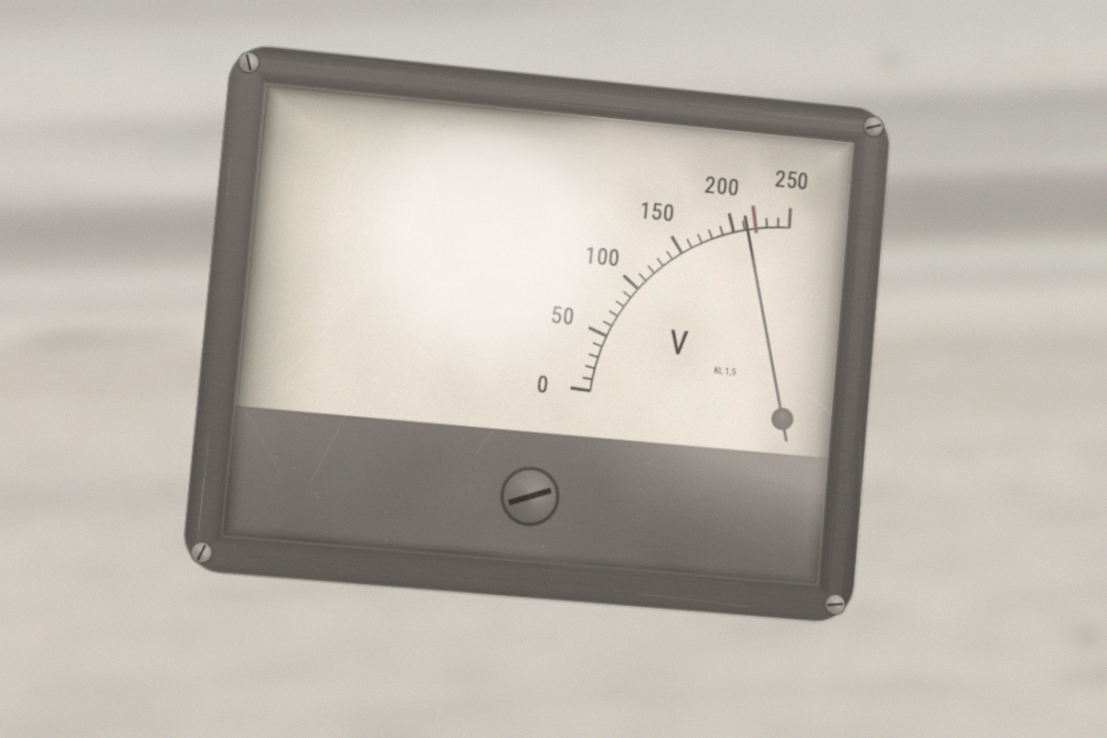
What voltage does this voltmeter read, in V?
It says 210 V
